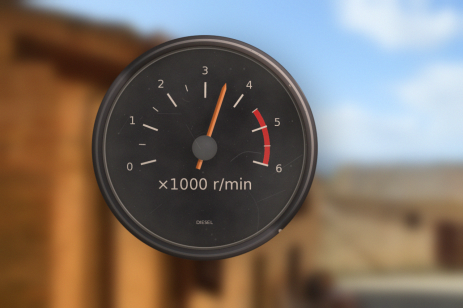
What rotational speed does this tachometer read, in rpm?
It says 3500 rpm
